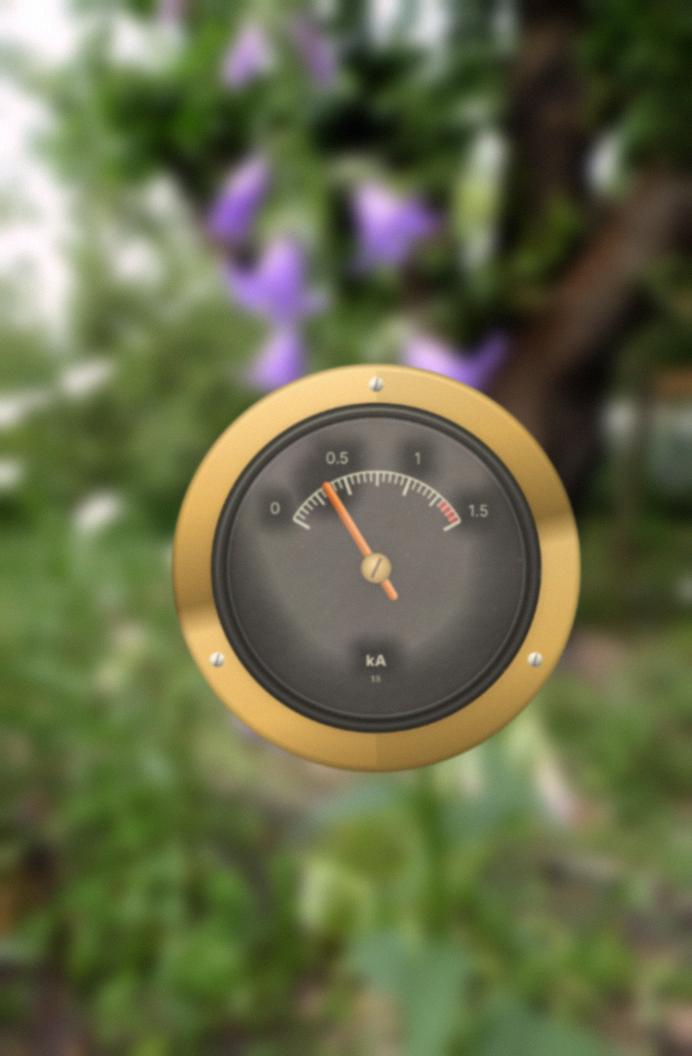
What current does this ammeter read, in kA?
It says 0.35 kA
